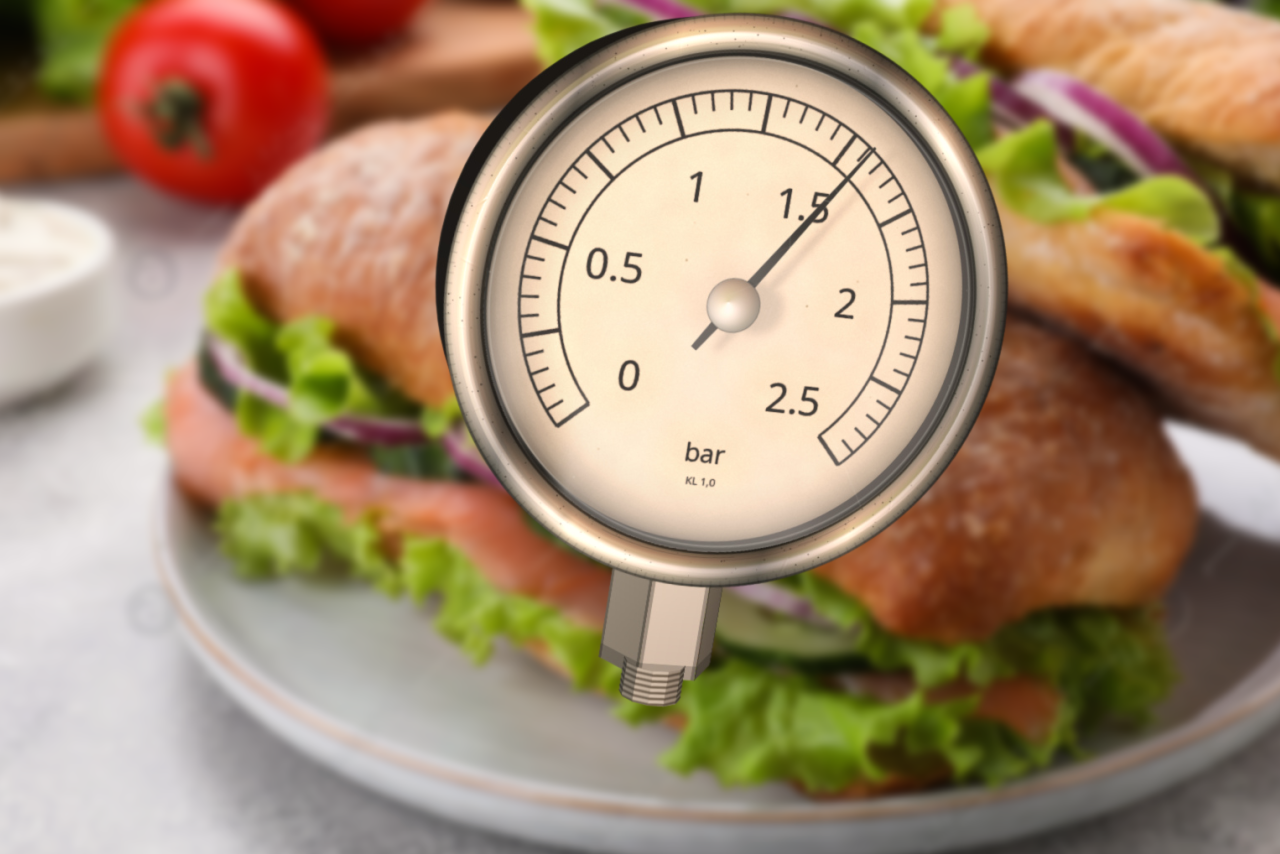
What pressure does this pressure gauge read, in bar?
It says 1.55 bar
